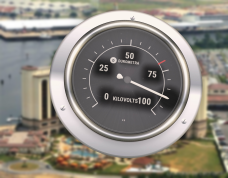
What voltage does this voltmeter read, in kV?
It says 90 kV
